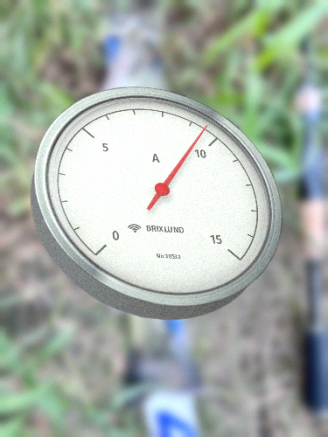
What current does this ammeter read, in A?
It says 9.5 A
